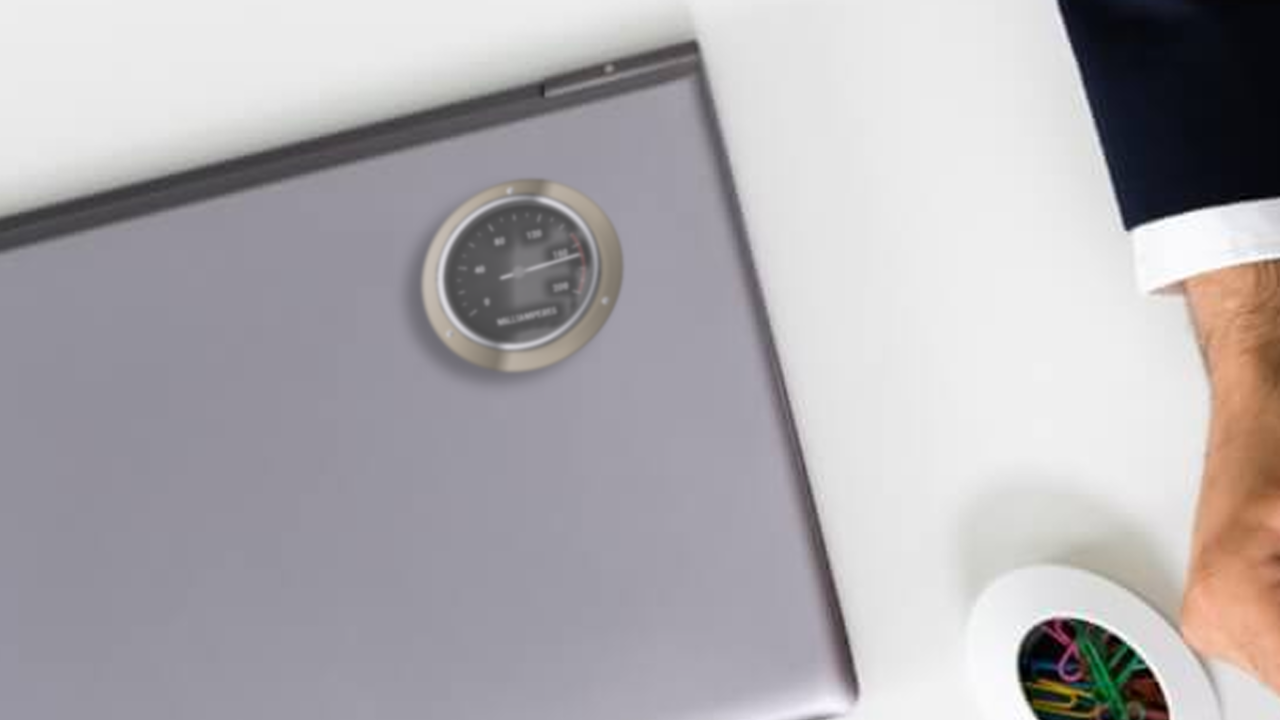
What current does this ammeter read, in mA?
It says 170 mA
